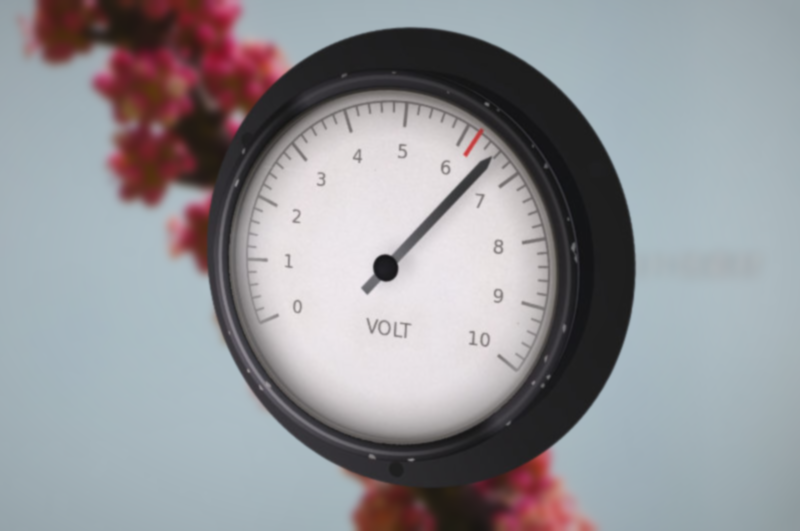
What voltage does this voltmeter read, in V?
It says 6.6 V
